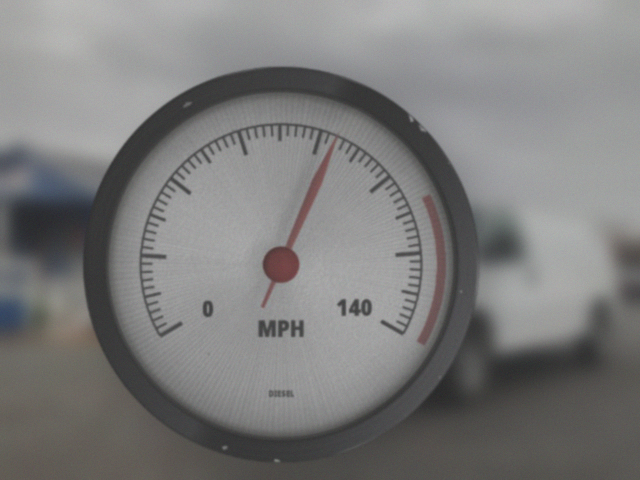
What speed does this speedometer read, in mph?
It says 84 mph
